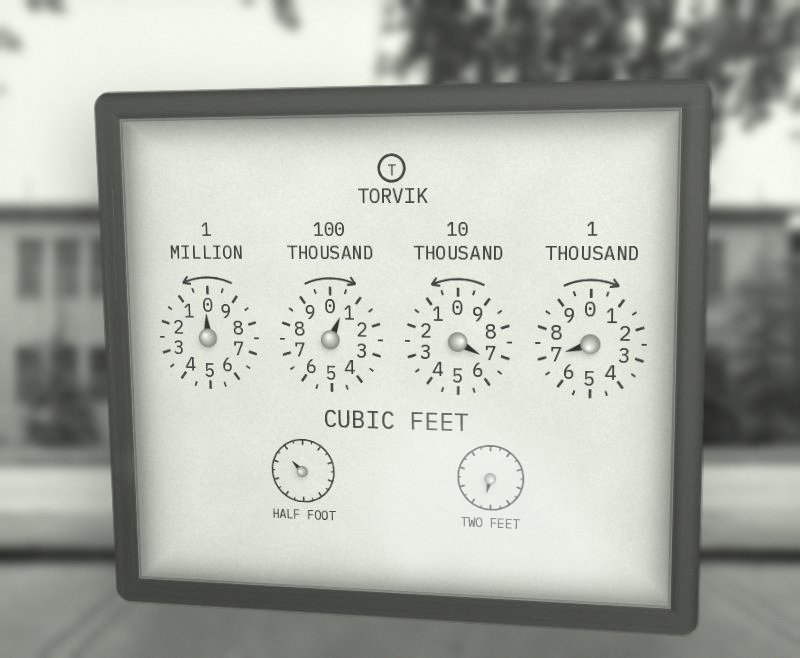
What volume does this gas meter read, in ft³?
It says 6700 ft³
